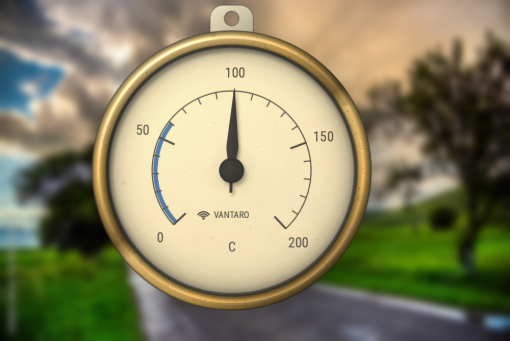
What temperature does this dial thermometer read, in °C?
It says 100 °C
